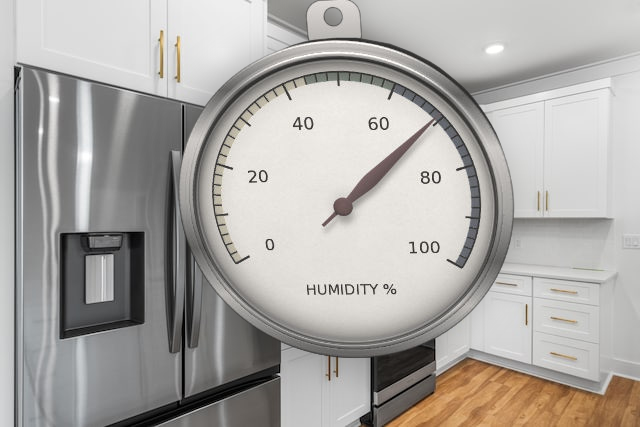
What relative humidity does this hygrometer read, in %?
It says 69 %
